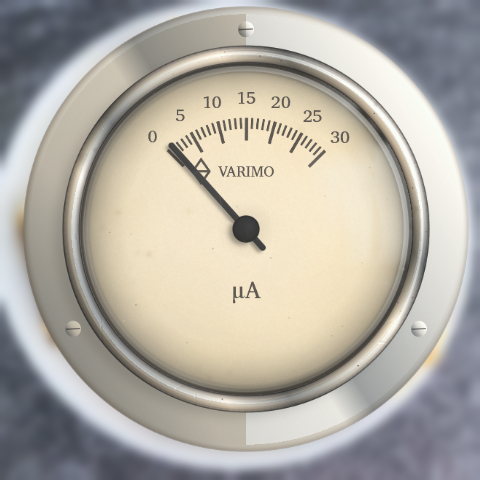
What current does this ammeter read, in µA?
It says 1 µA
